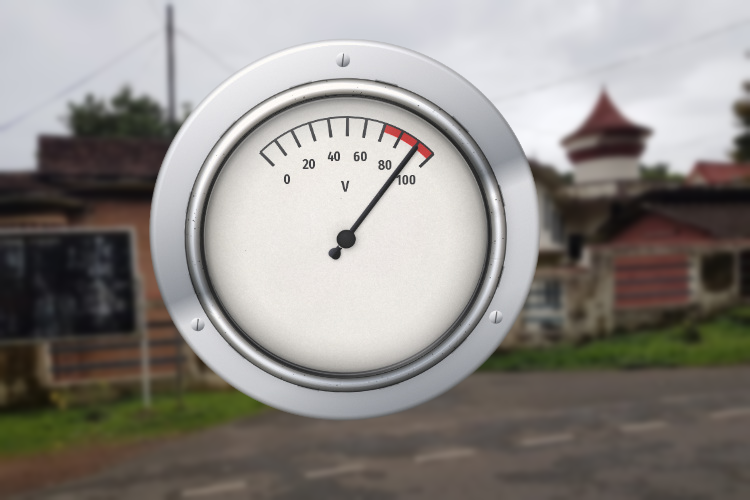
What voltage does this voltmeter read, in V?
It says 90 V
